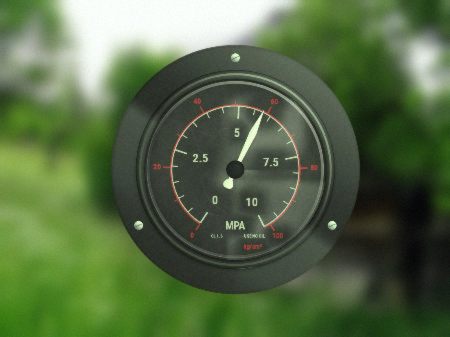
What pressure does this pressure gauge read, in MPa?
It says 5.75 MPa
